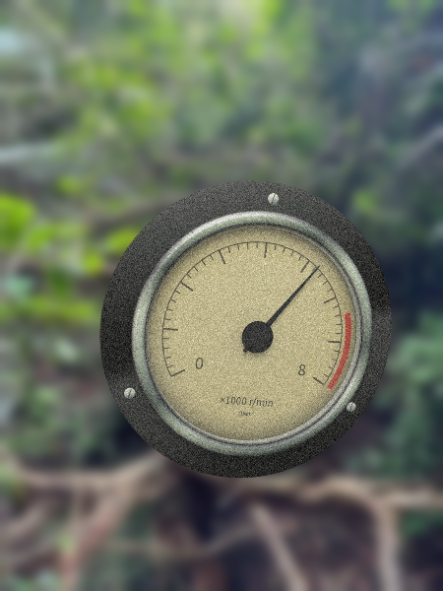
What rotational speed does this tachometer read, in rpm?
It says 5200 rpm
